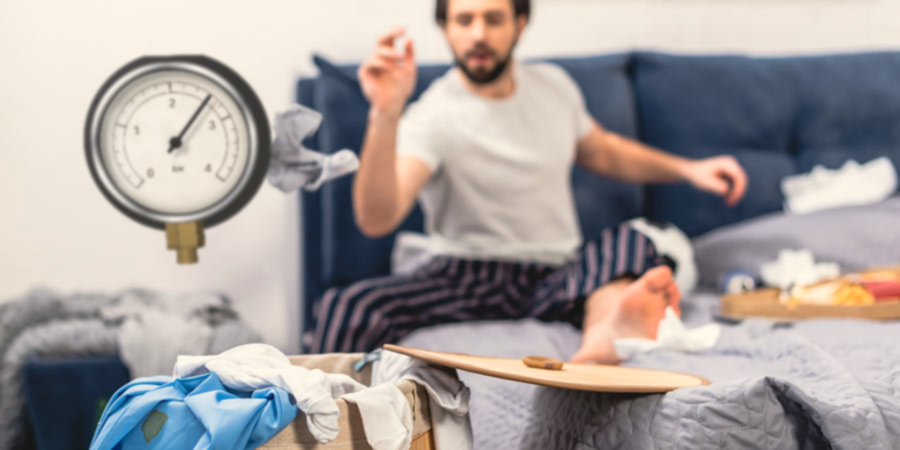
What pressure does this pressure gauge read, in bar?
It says 2.6 bar
